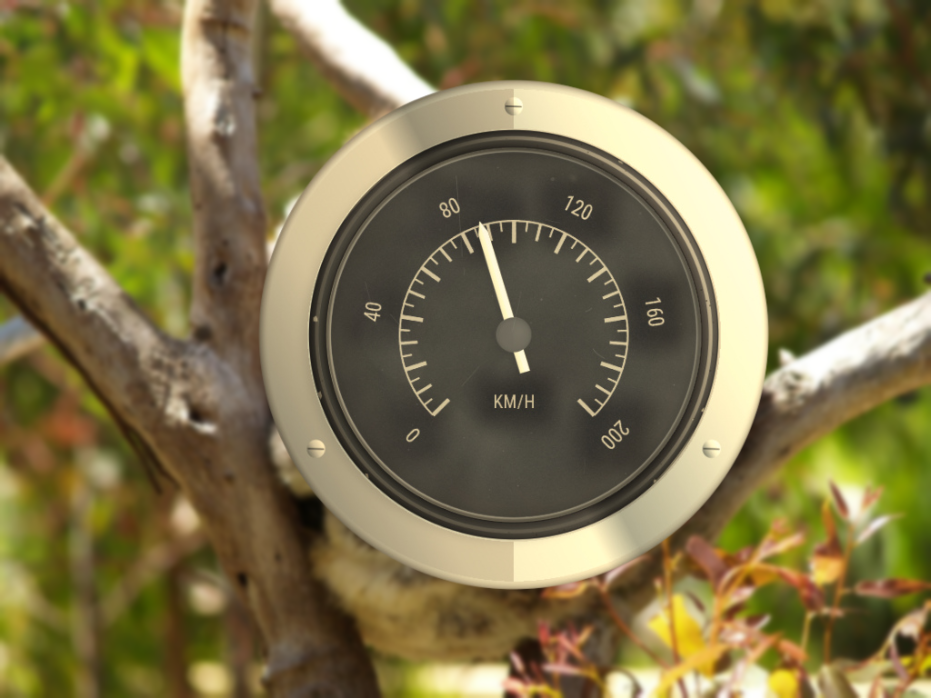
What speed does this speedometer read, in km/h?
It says 87.5 km/h
